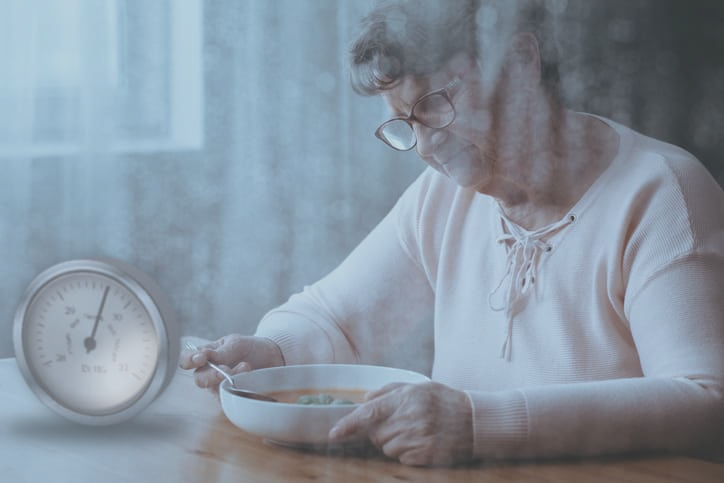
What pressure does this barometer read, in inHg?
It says 29.7 inHg
